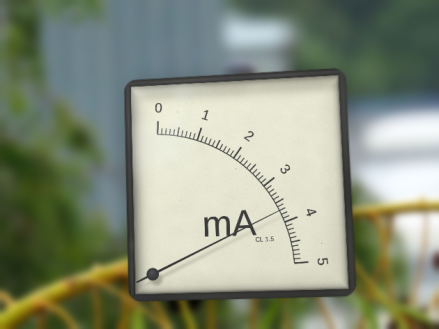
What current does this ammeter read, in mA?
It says 3.7 mA
